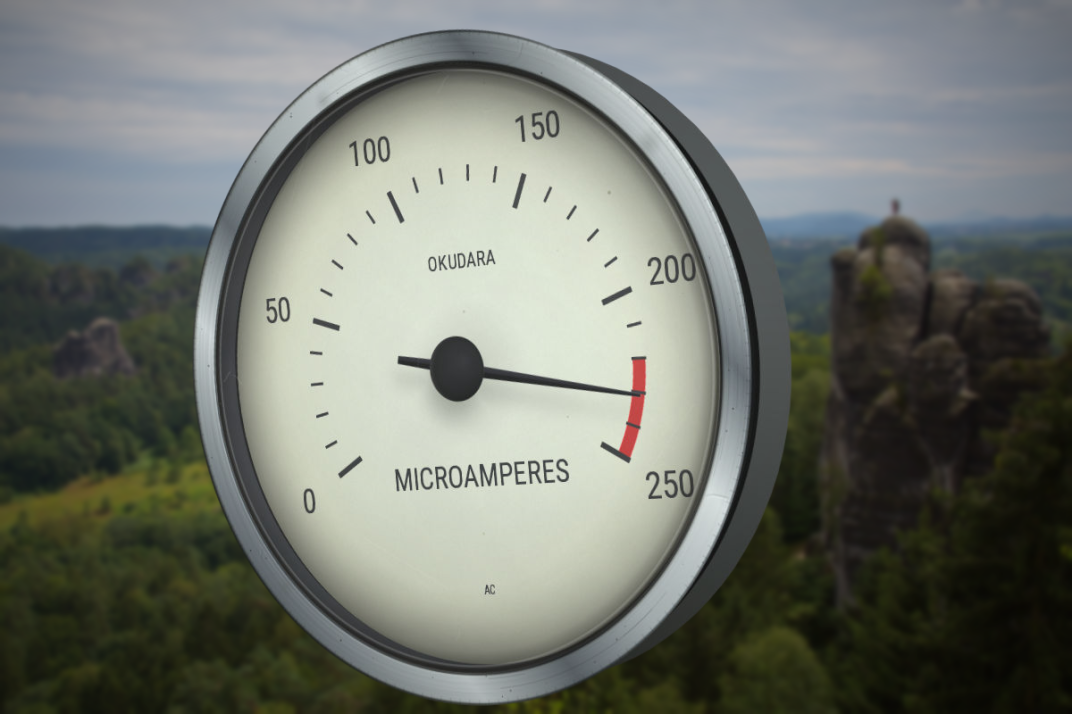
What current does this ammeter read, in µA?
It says 230 µA
